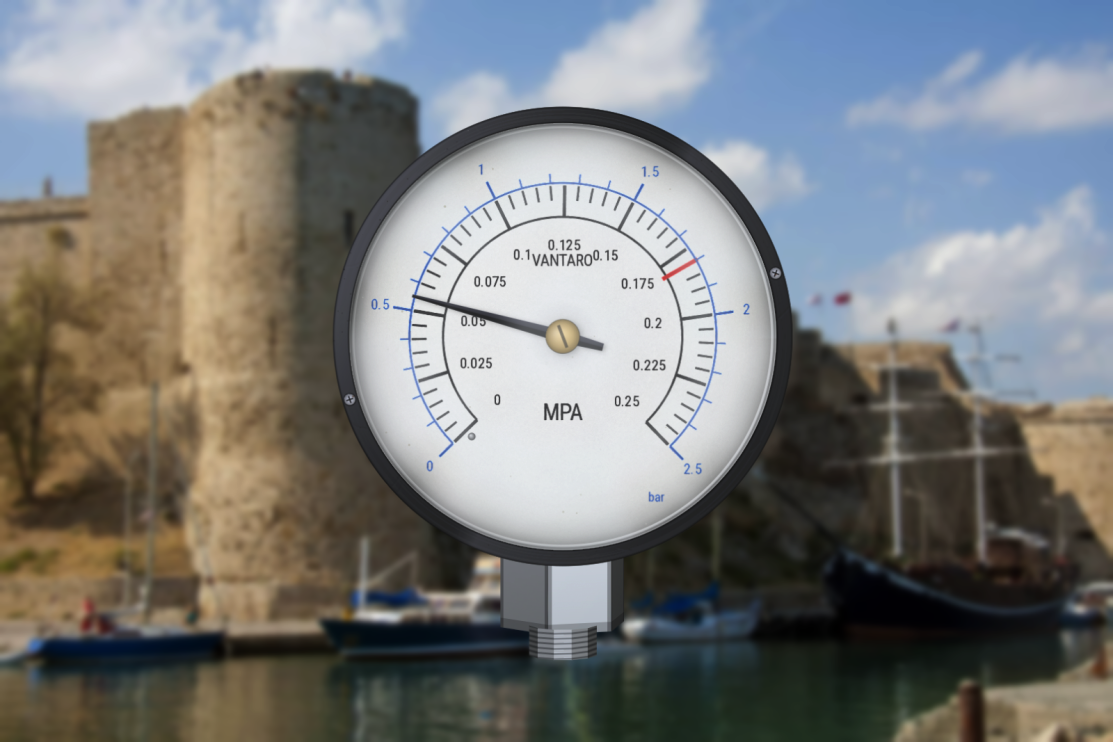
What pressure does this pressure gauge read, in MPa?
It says 0.055 MPa
